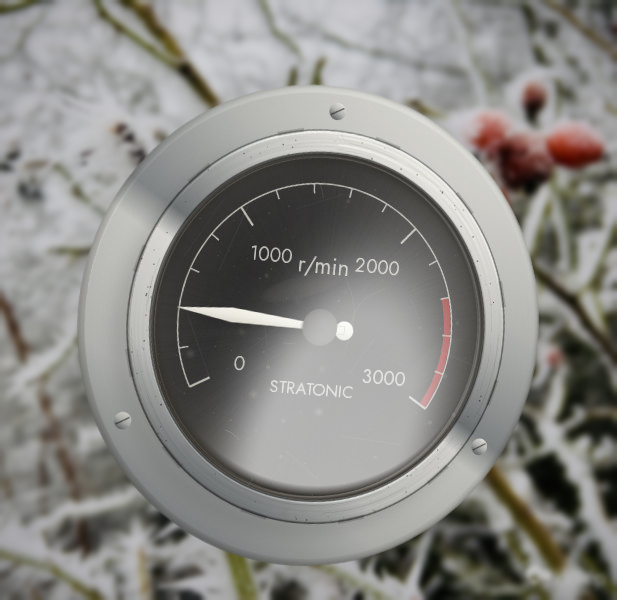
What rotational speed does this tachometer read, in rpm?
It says 400 rpm
